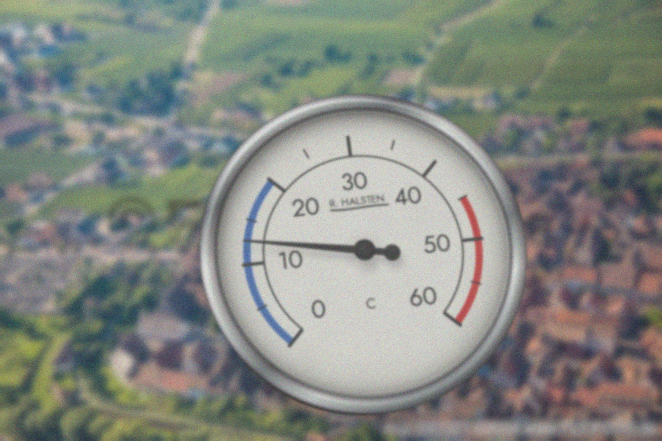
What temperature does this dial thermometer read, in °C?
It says 12.5 °C
